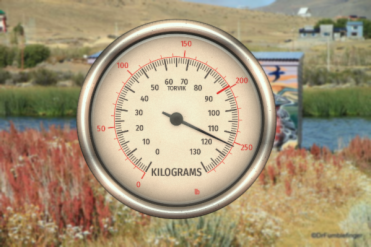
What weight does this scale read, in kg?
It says 115 kg
